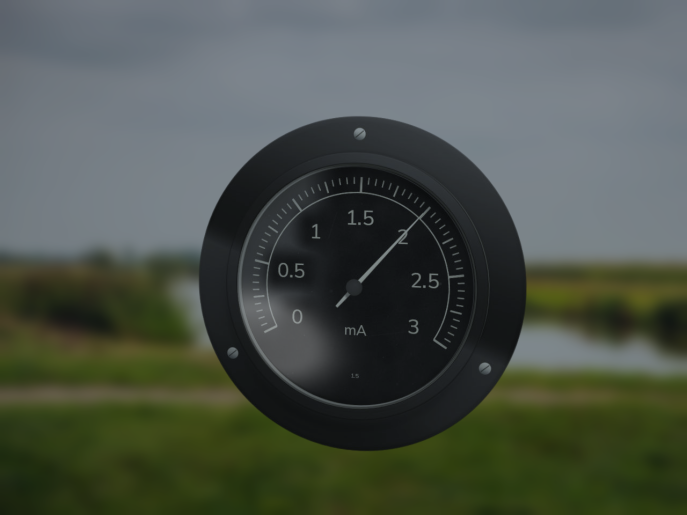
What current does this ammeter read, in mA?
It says 2 mA
